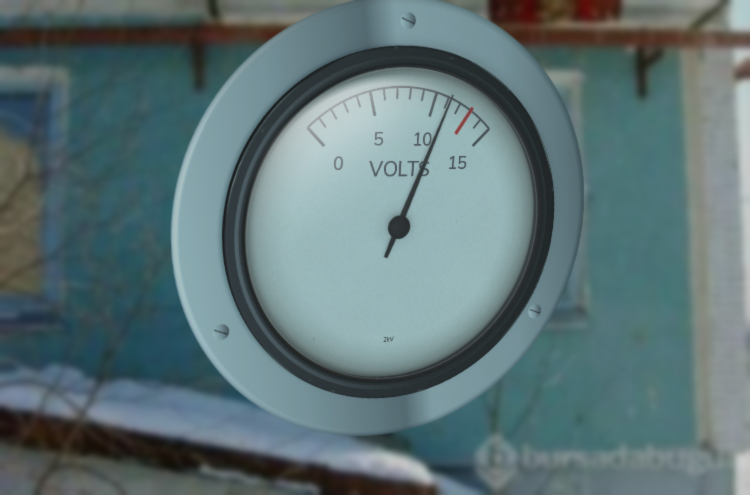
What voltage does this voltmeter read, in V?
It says 11 V
